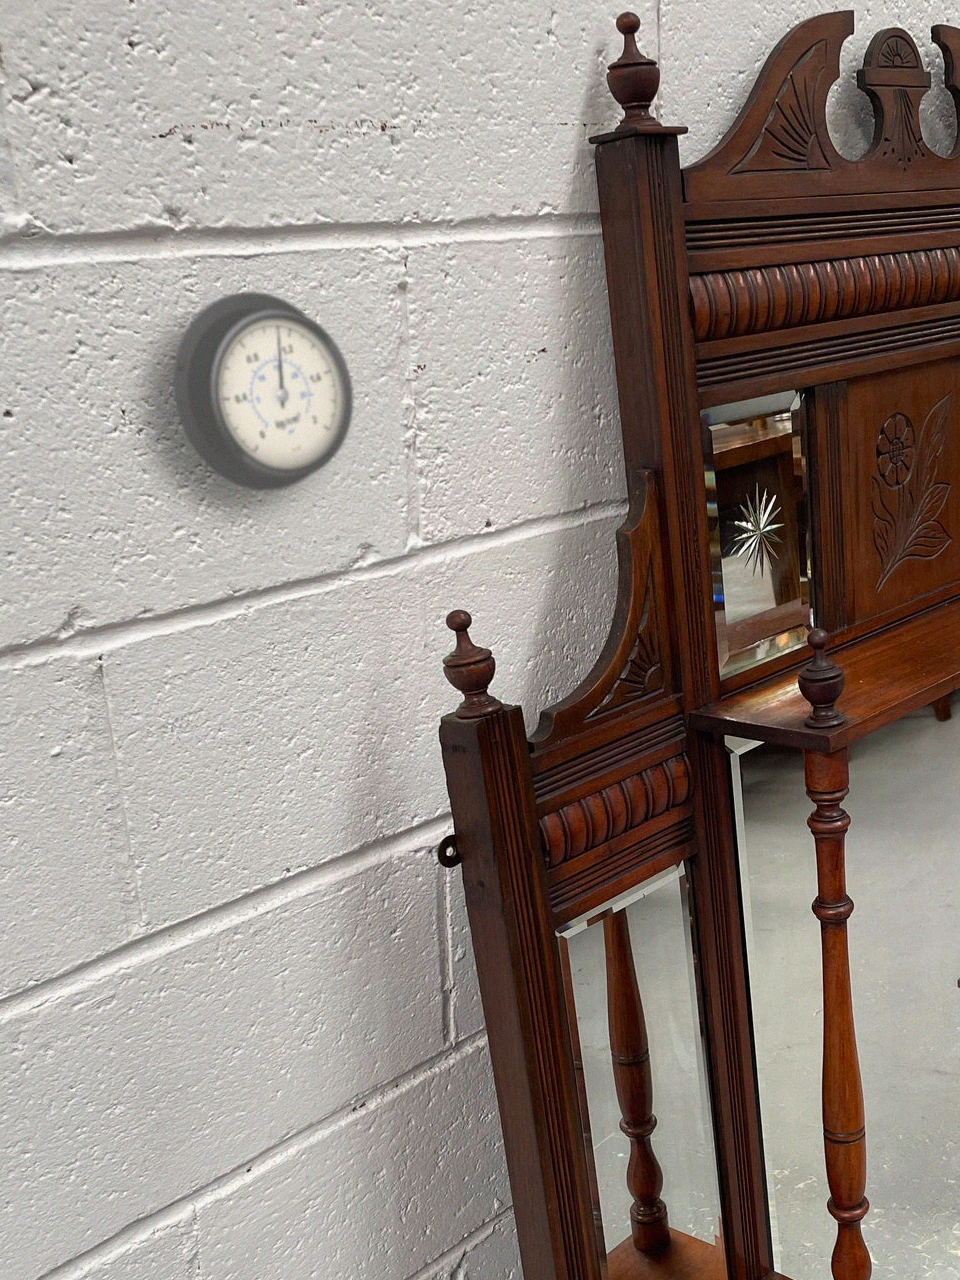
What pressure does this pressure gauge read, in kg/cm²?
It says 1.1 kg/cm²
